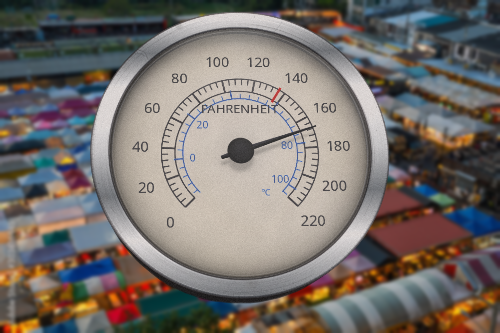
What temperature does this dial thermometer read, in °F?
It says 168 °F
